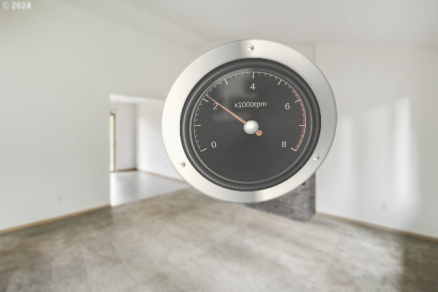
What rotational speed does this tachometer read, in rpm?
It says 2200 rpm
